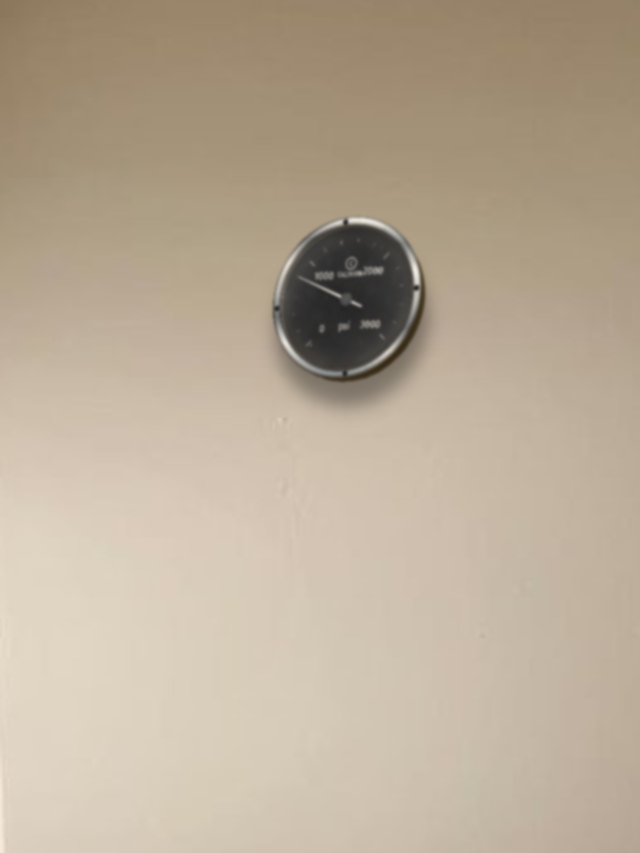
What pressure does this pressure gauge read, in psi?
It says 800 psi
